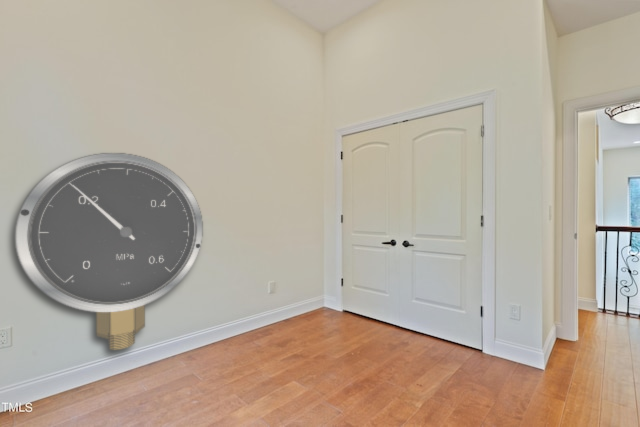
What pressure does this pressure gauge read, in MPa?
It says 0.2 MPa
